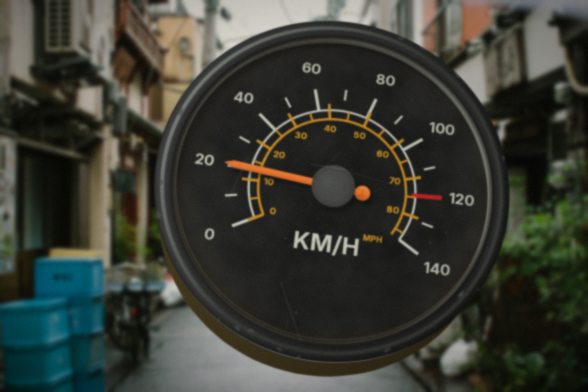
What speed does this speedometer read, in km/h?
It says 20 km/h
